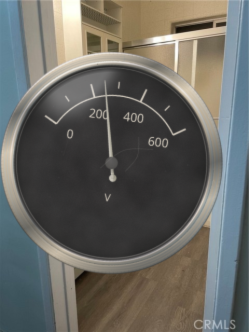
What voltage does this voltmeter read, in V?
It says 250 V
